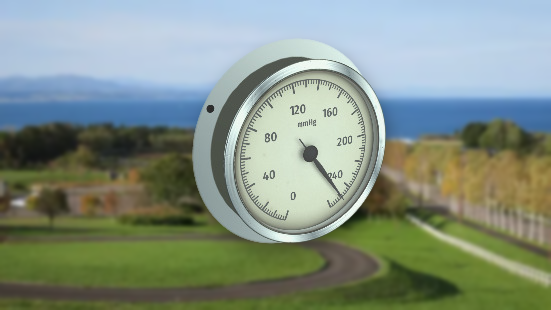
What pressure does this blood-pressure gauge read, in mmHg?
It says 250 mmHg
